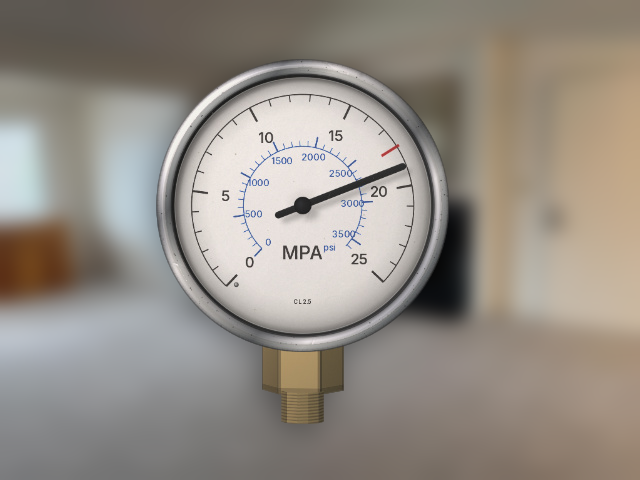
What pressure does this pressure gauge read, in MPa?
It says 19 MPa
